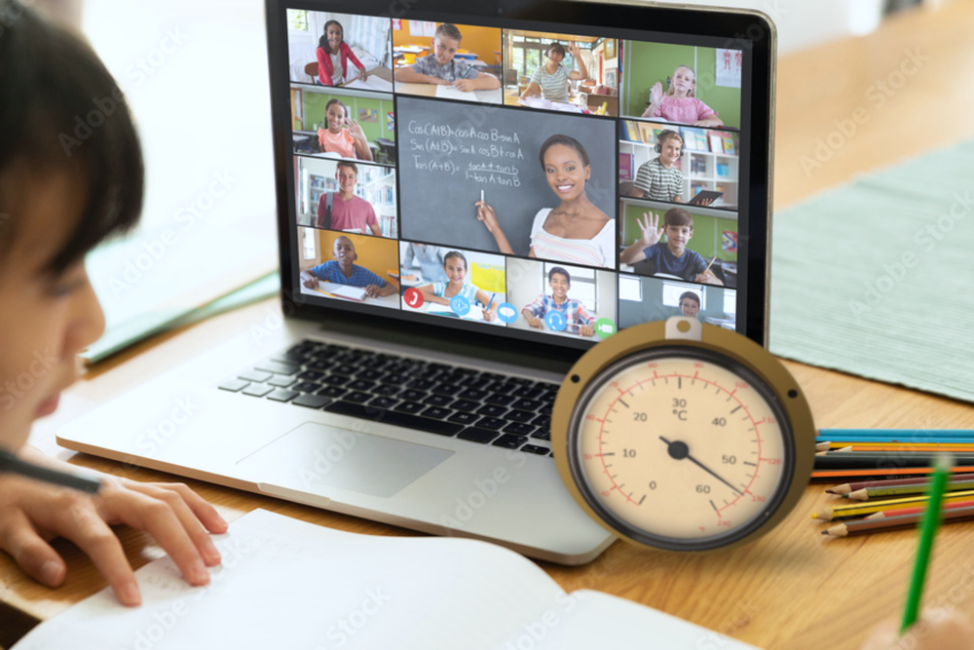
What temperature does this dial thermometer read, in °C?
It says 55 °C
